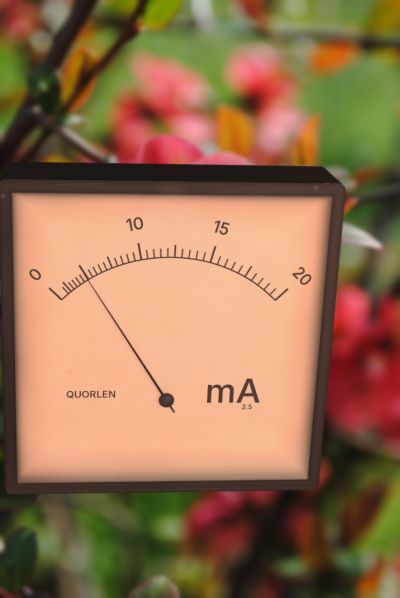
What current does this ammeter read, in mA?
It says 5 mA
